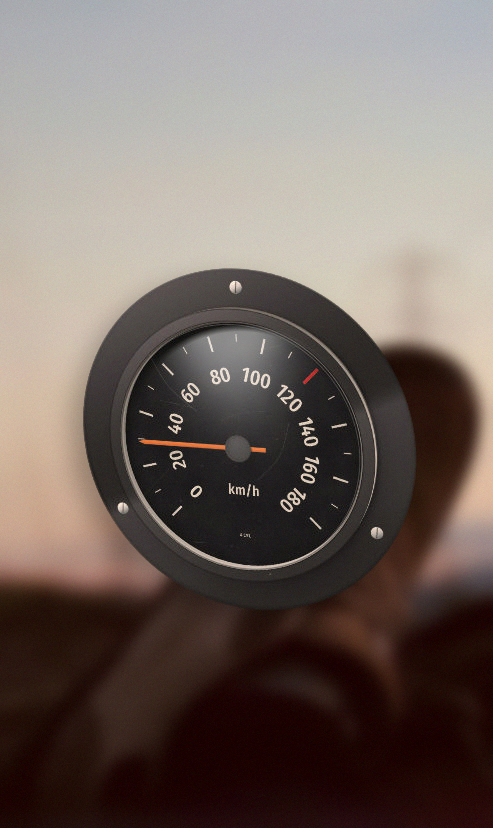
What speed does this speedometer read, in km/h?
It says 30 km/h
